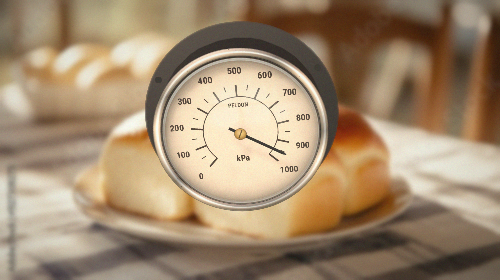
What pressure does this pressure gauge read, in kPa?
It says 950 kPa
